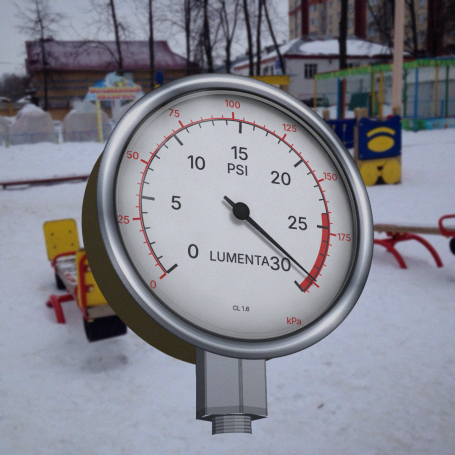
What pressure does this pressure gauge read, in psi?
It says 29 psi
